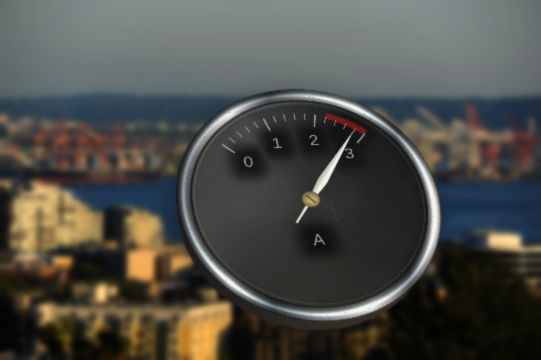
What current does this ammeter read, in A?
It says 2.8 A
